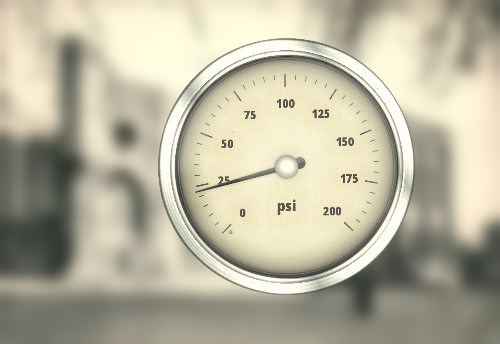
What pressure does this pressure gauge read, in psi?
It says 22.5 psi
